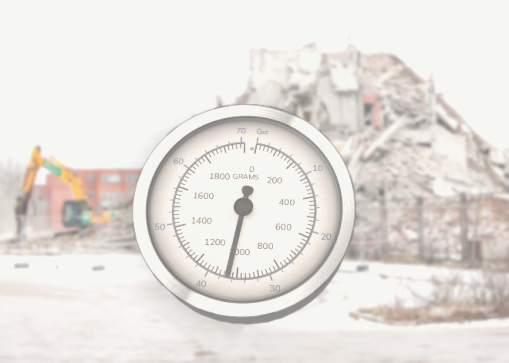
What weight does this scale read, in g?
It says 1040 g
